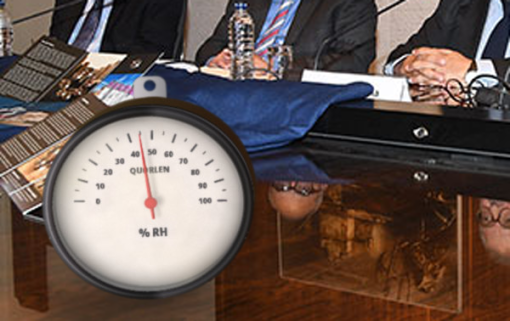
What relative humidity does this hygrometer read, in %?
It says 45 %
